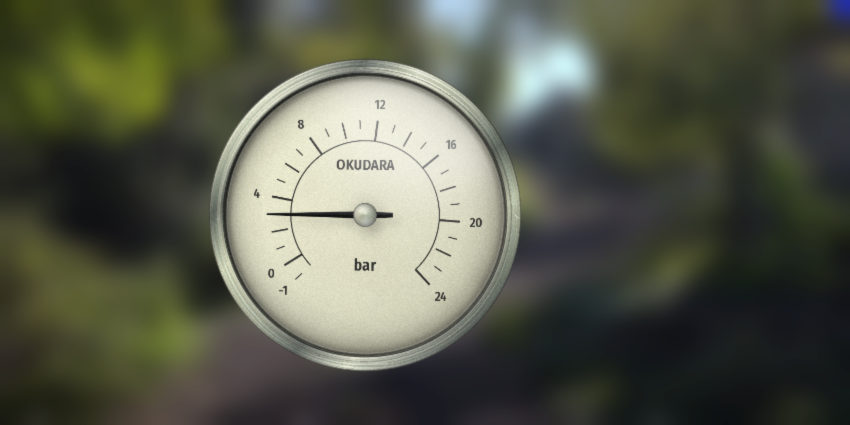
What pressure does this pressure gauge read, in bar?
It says 3 bar
